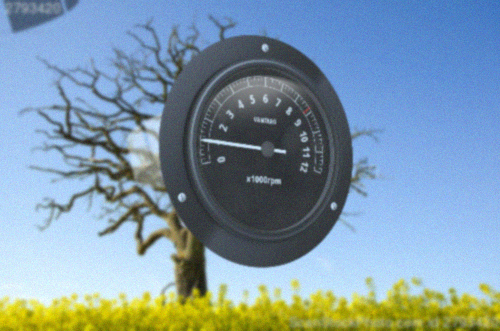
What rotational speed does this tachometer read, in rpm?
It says 1000 rpm
